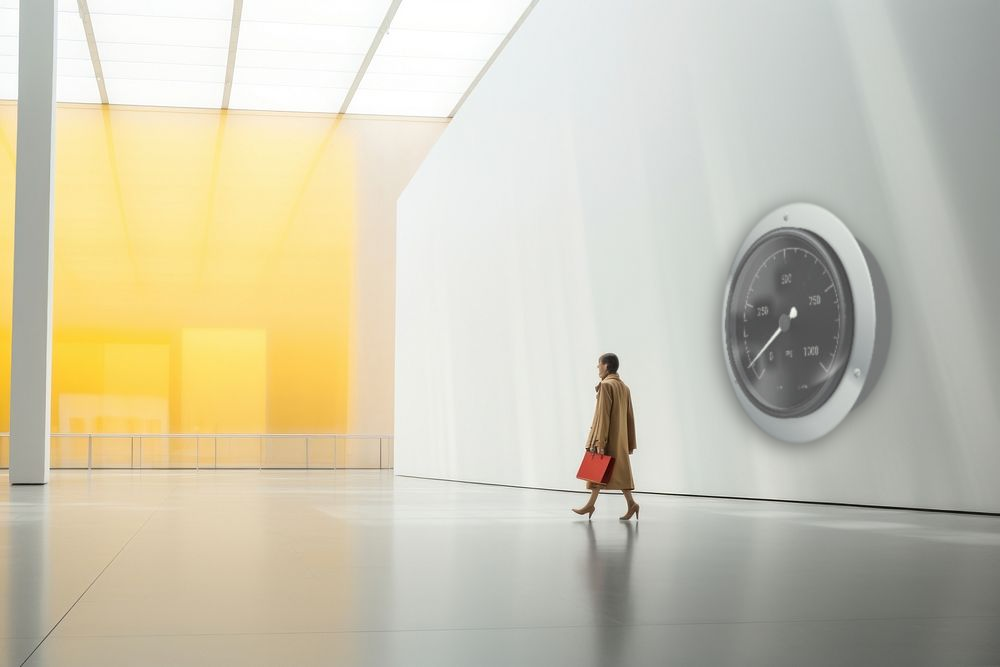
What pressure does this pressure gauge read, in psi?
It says 50 psi
